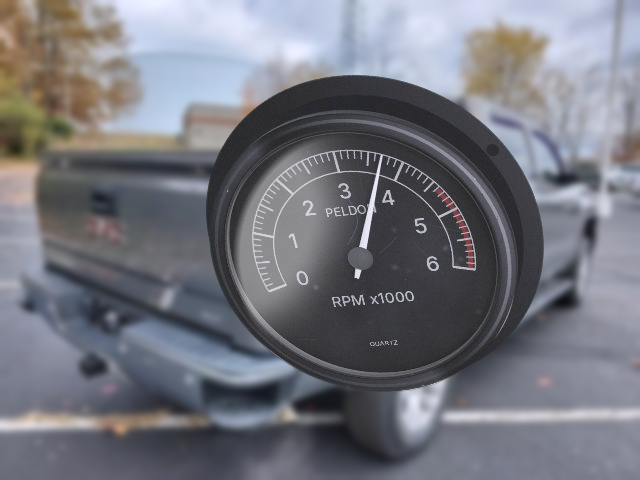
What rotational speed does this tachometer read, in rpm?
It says 3700 rpm
